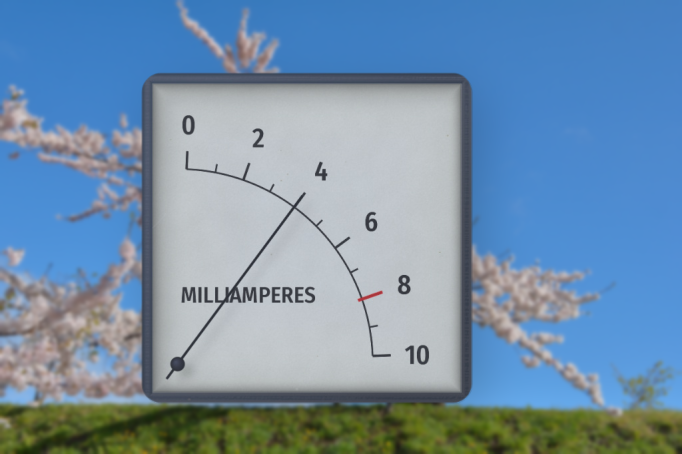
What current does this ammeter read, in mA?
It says 4 mA
